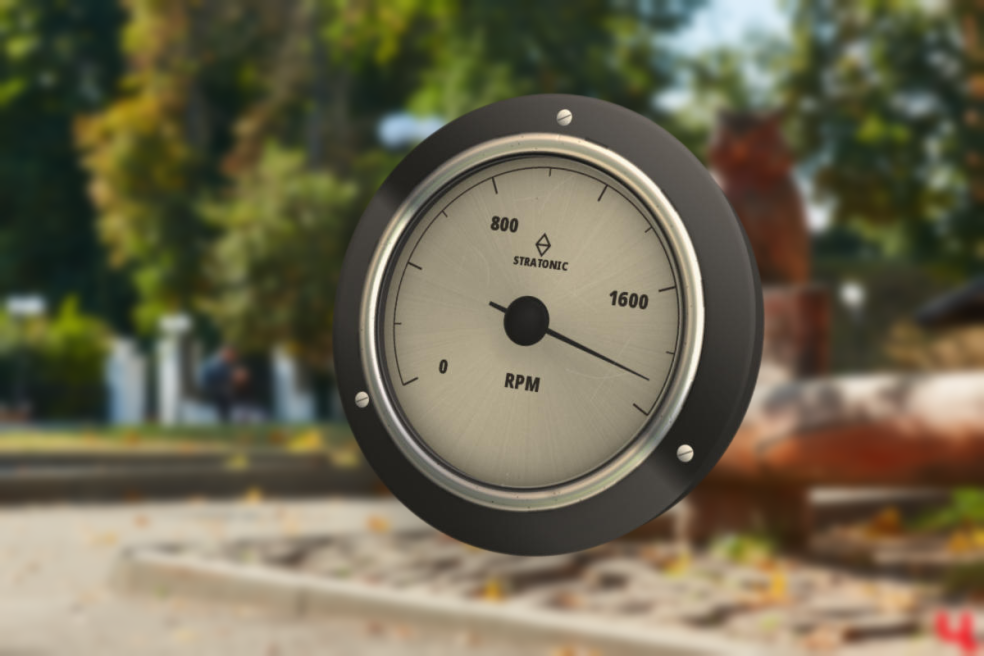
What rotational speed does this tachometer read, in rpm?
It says 1900 rpm
